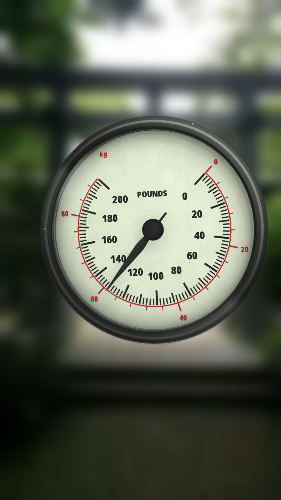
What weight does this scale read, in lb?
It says 130 lb
